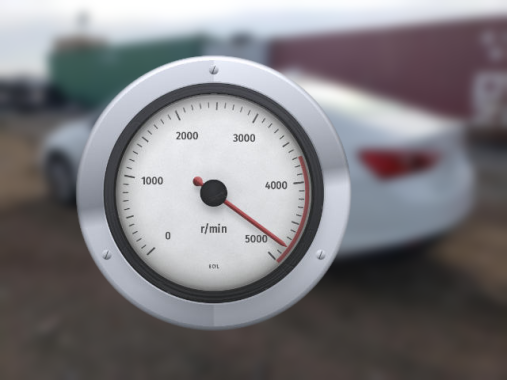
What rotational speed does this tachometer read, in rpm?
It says 4800 rpm
